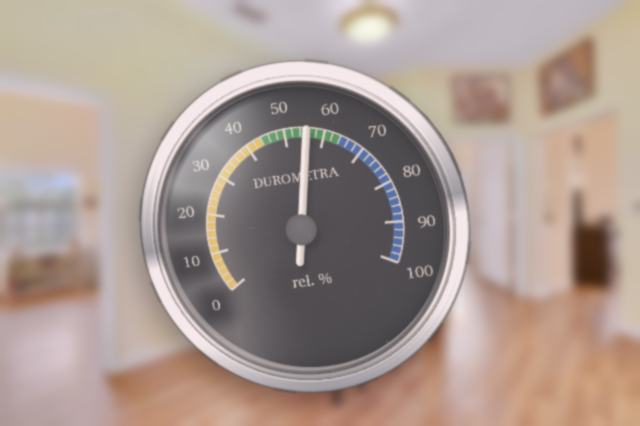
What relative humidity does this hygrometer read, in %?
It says 56 %
